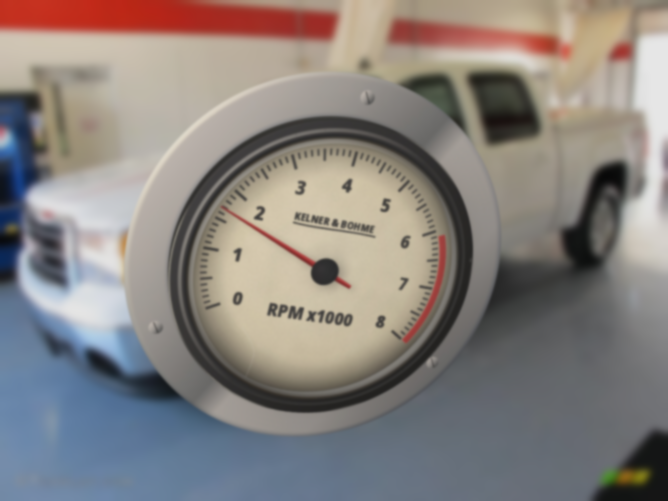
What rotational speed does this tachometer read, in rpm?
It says 1700 rpm
